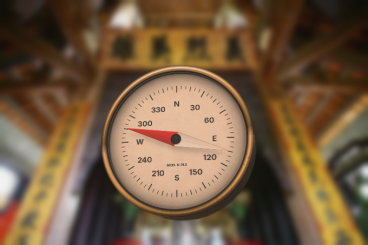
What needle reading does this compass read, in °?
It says 285 °
